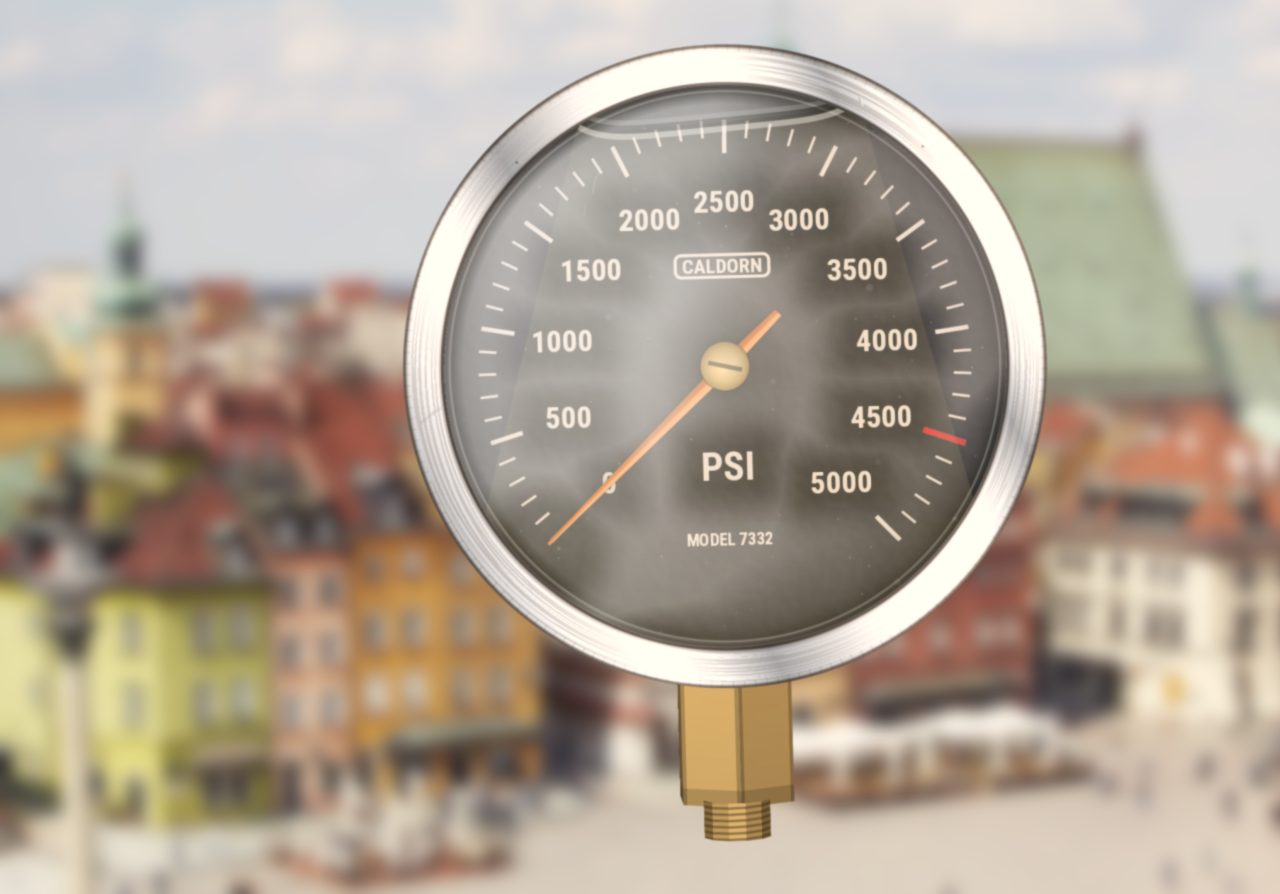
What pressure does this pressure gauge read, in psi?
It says 0 psi
